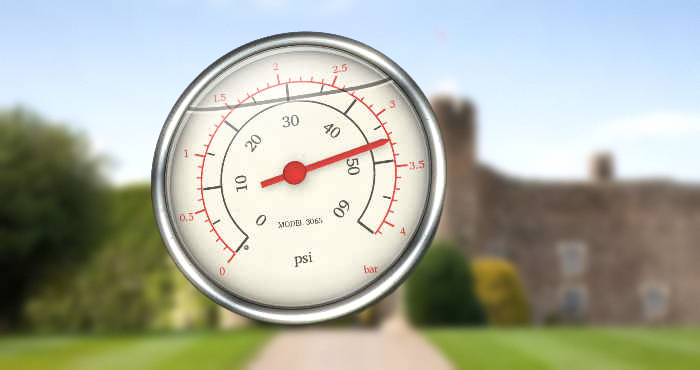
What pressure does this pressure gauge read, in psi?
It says 47.5 psi
